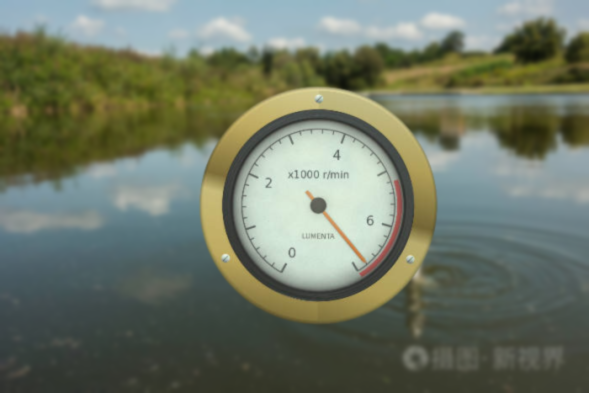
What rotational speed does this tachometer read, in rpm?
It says 6800 rpm
